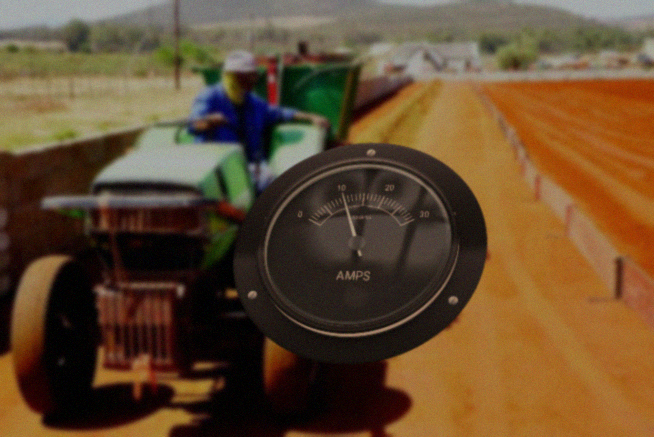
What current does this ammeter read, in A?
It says 10 A
